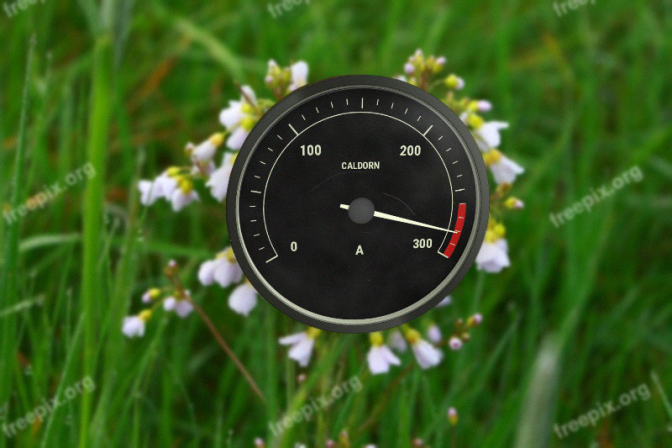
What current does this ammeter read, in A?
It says 280 A
